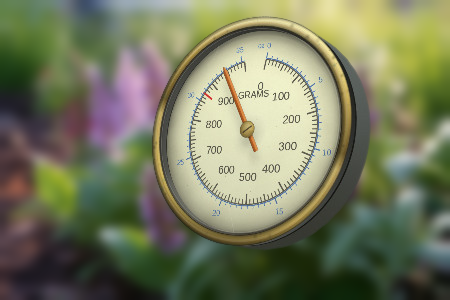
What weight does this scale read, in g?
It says 950 g
